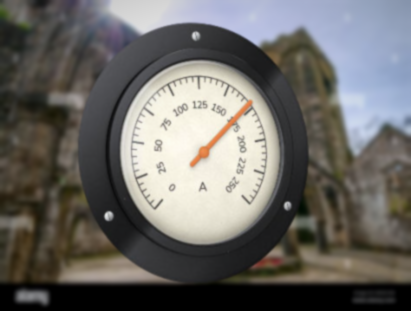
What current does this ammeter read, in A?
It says 170 A
